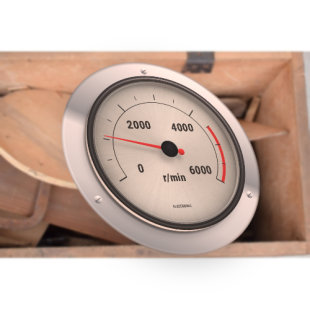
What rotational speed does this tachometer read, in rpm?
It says 1000 rpm
